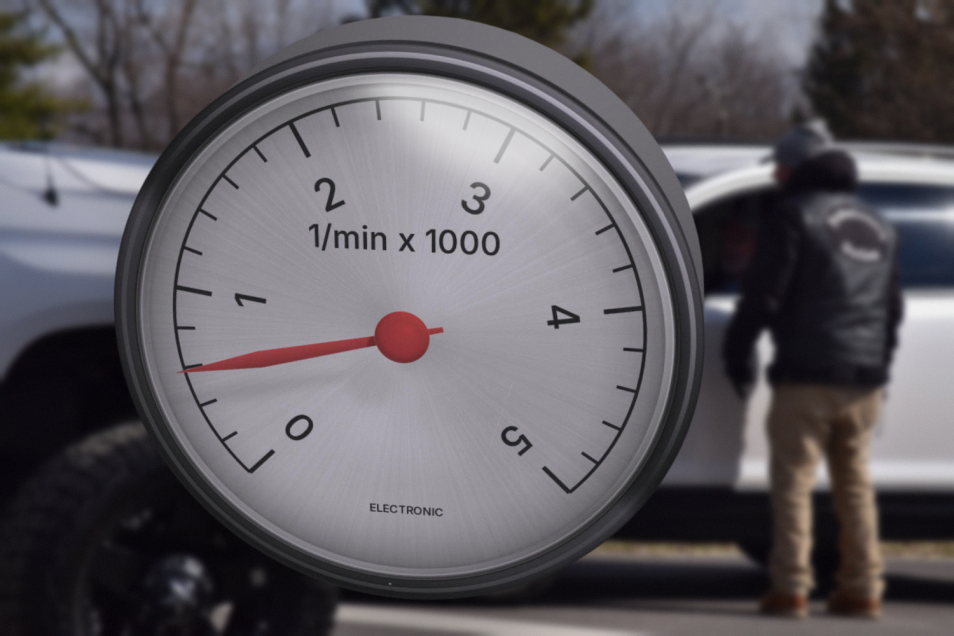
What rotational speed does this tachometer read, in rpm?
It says 600 rpm
